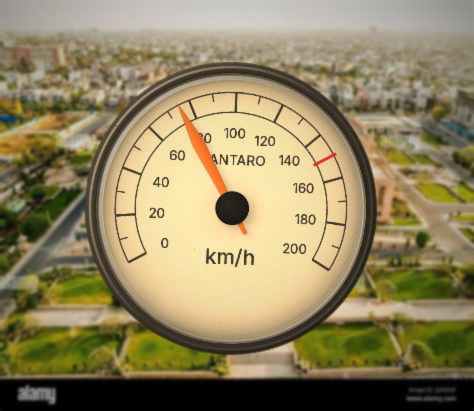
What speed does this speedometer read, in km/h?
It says 75 km/h
